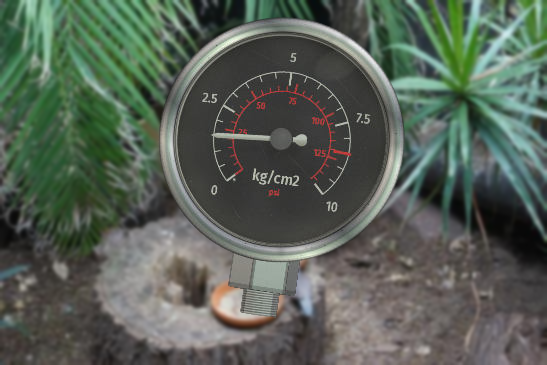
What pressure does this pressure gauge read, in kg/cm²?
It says 1.5 kg/cm²
